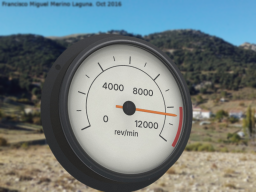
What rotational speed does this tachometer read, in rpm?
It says 10500 rpm
